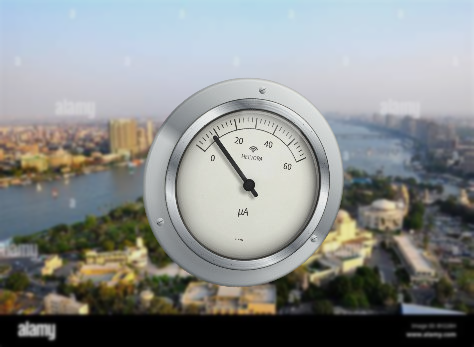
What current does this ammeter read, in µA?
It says 8 µA
